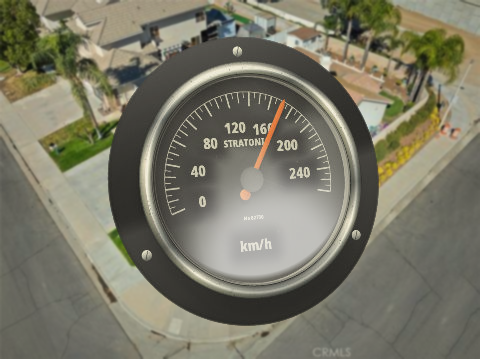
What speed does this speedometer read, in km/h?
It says 170 km/h
